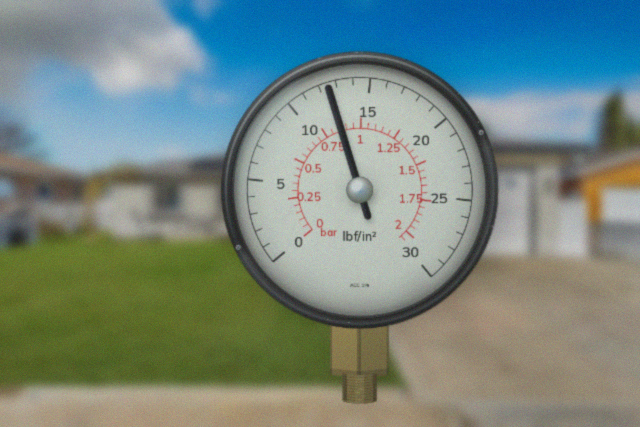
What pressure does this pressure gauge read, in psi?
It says 12.5 psi
